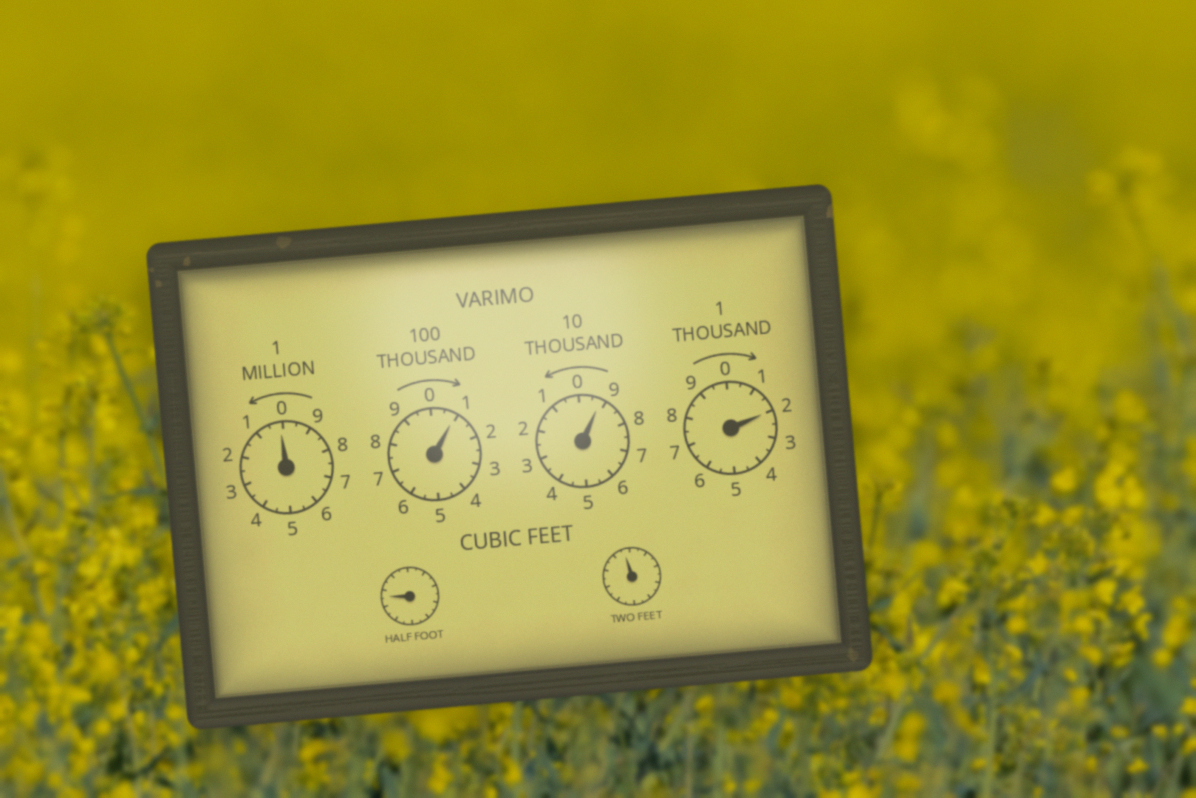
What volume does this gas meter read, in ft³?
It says 9200 ft³
